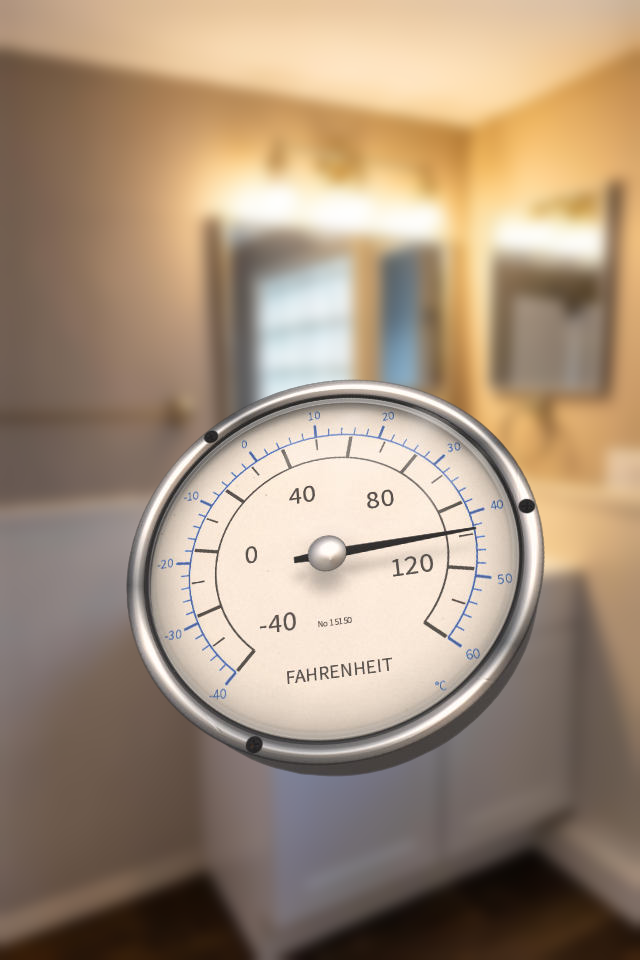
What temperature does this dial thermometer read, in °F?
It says 110 °F
